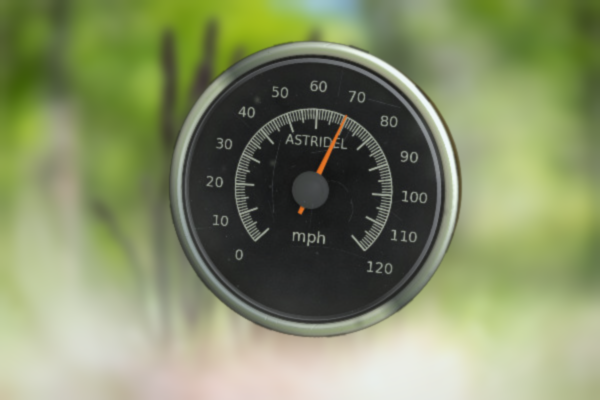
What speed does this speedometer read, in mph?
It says 70 mph
